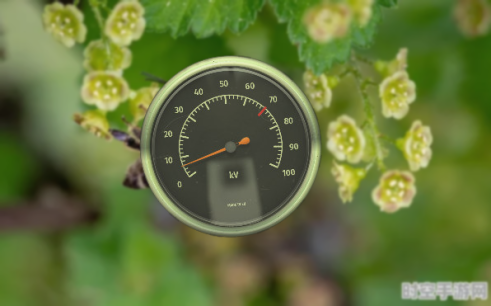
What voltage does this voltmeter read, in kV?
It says 6 kV
